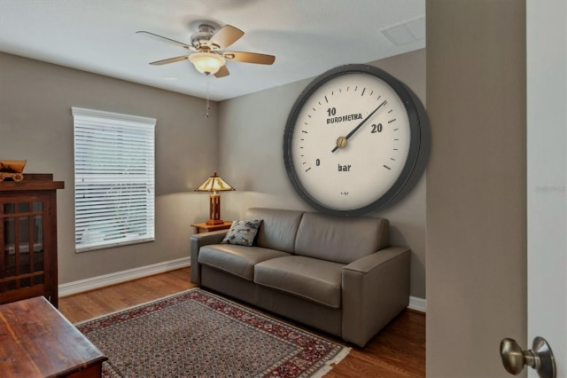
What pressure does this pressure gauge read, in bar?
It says 18 bar
